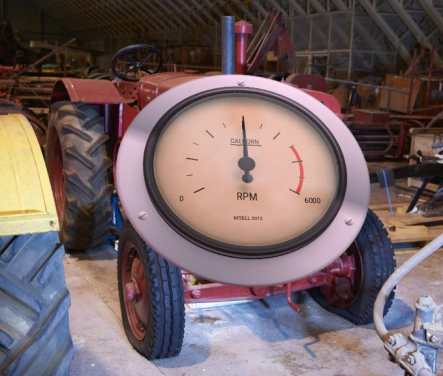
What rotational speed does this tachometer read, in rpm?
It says 3000 rpm
